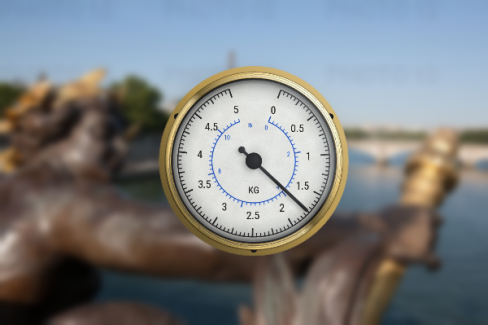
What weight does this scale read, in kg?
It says 1.75 kg
